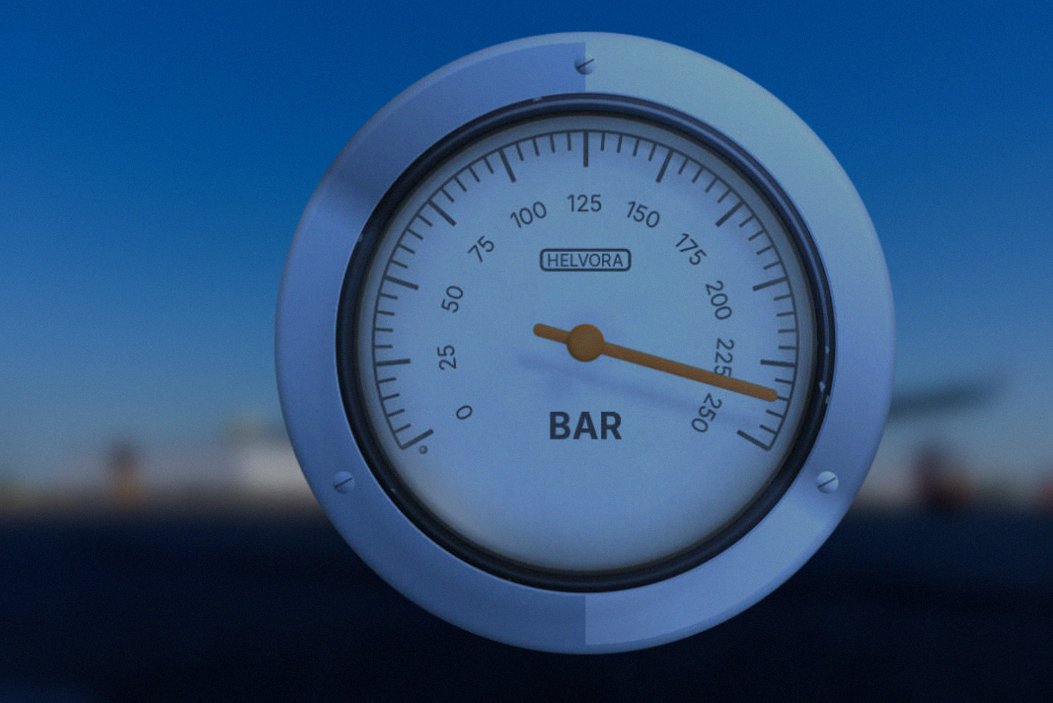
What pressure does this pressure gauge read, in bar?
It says 235 bar
